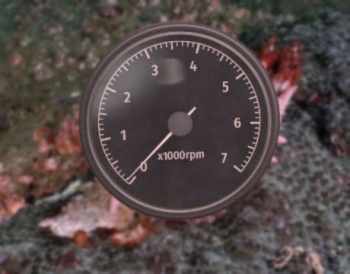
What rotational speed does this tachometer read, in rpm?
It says 100 rpm
